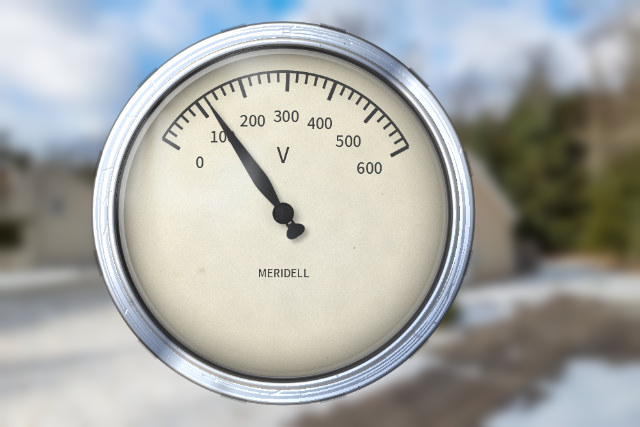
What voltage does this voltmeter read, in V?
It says 120 V
